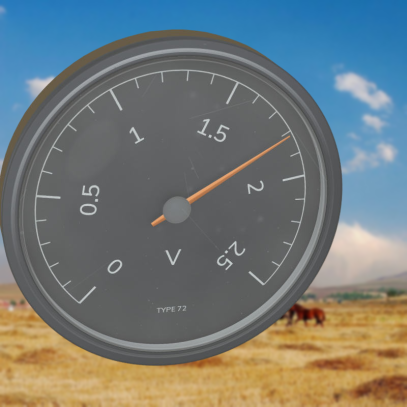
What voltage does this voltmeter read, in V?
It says 1.8 V
